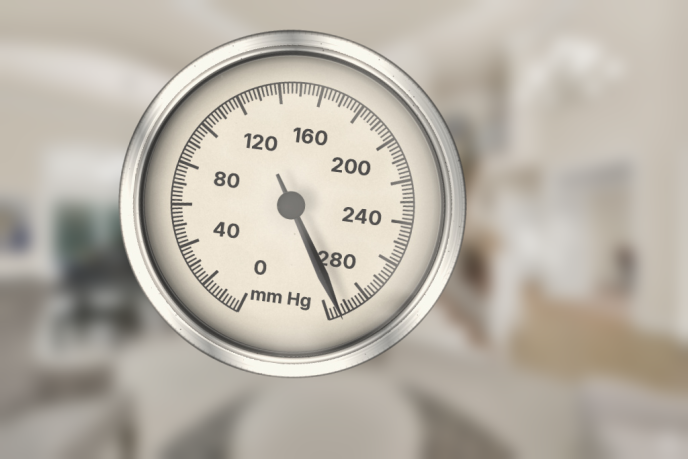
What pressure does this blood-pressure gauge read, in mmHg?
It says 294 mmHg
